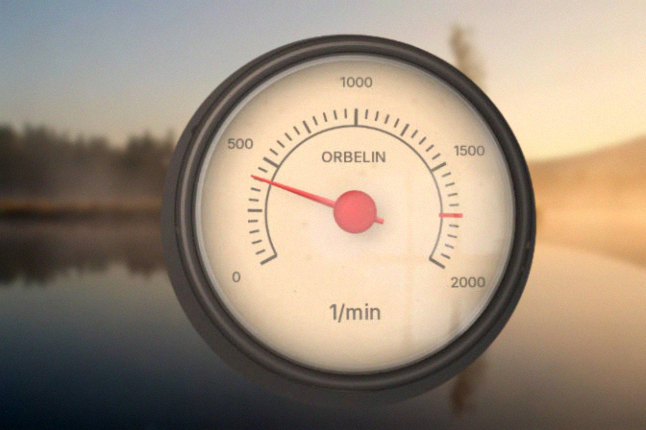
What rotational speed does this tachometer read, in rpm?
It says 400 rpm
